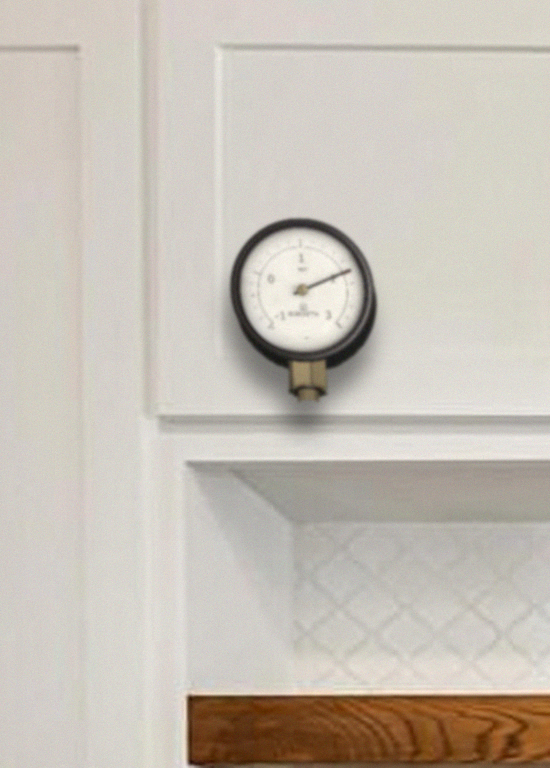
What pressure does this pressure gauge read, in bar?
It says 2 bar
